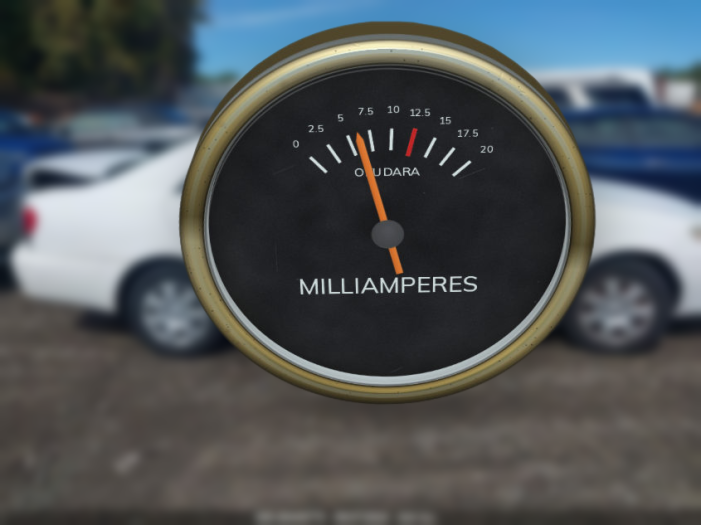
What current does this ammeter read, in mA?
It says 6.25 mA
